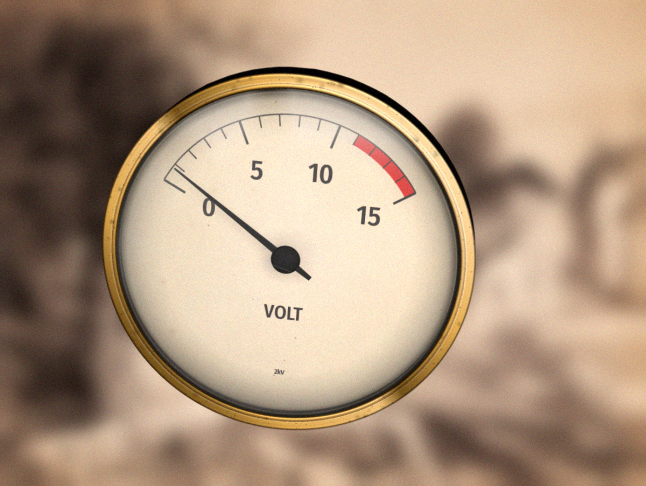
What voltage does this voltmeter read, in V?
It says 1 V
